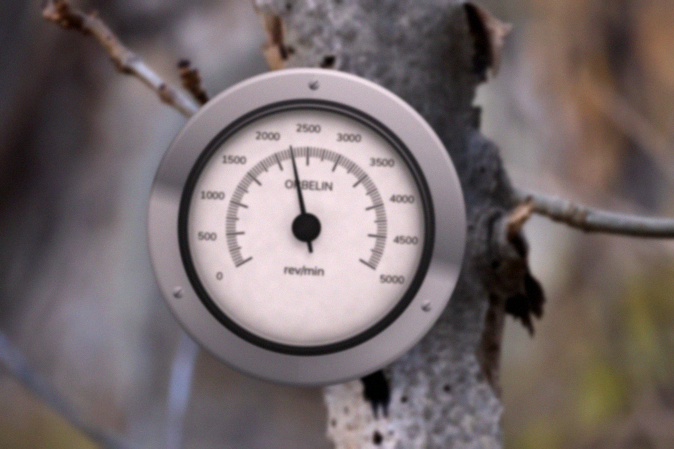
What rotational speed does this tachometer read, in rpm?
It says 2250 rpm
